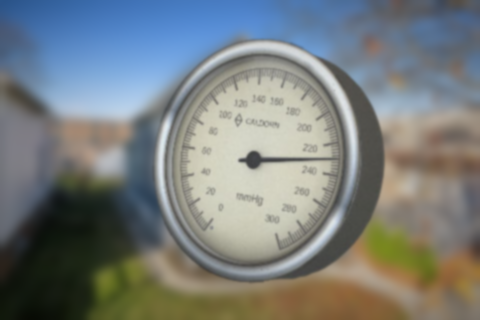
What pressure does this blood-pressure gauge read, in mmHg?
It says 230 mmHg
